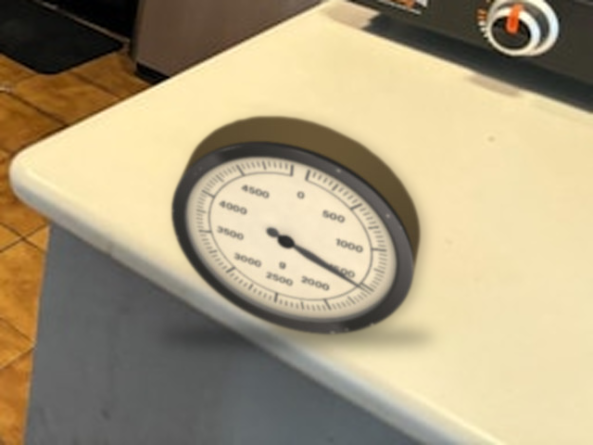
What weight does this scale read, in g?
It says 1500 g
